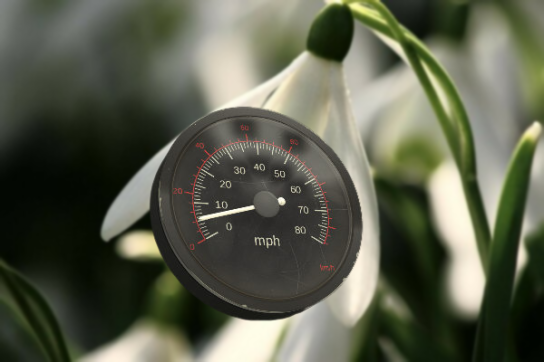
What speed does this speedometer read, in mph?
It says 5 mph
